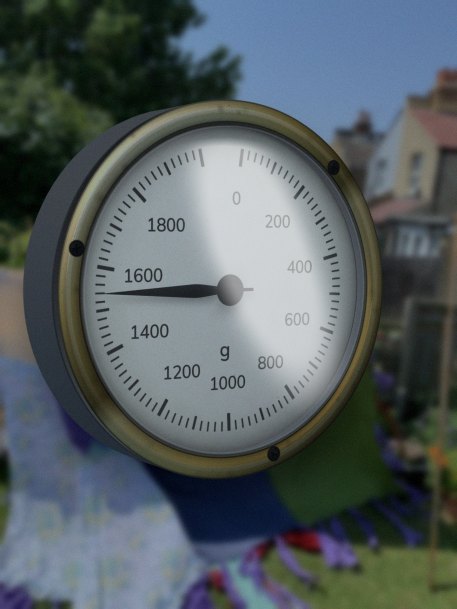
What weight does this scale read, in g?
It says 1540 g
